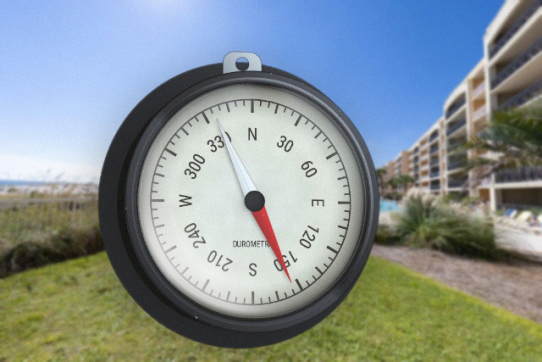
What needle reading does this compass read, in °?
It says 155 °
